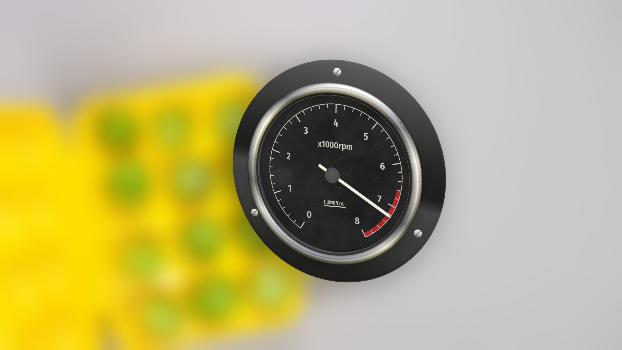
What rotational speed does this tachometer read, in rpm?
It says 7200 rpm
